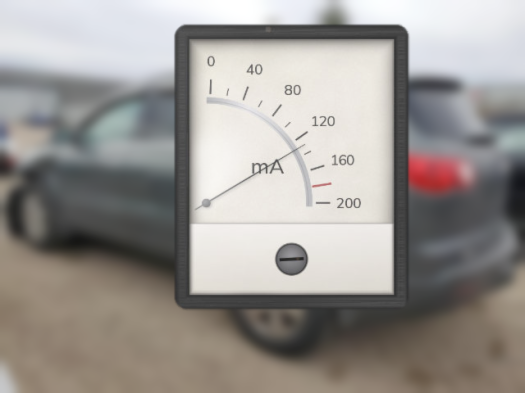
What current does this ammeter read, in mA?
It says 130 mA
